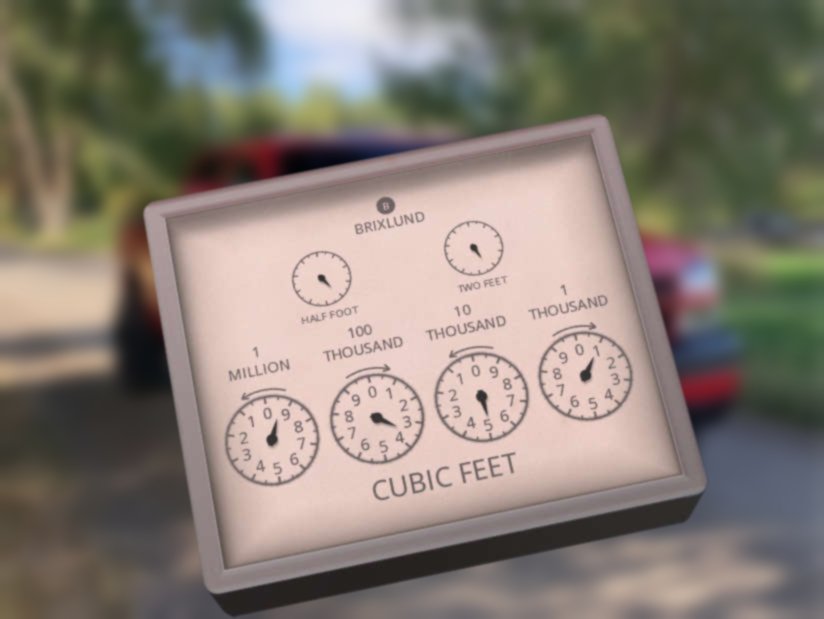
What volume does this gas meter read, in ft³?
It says 935100 ft³
